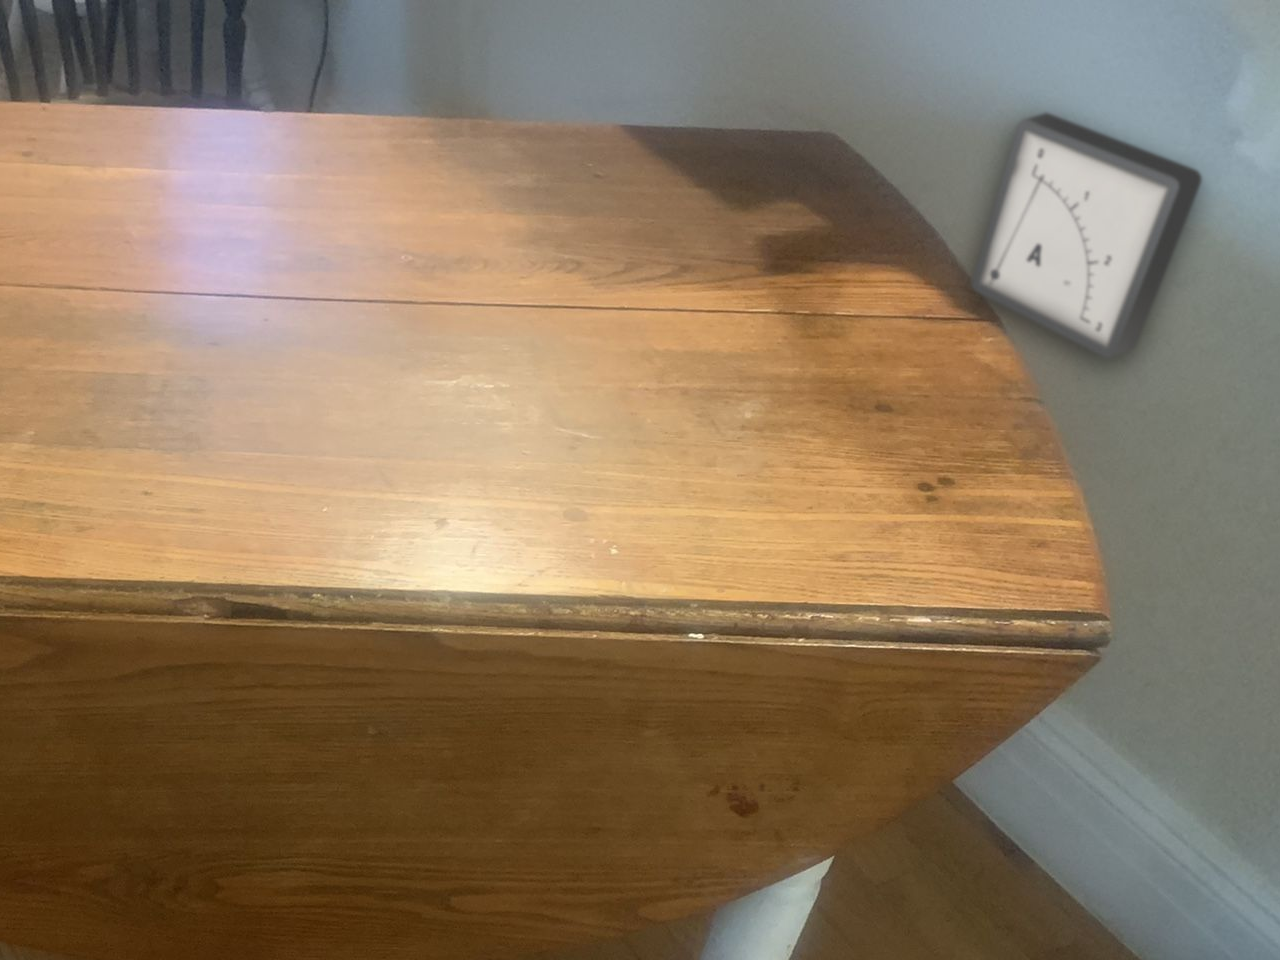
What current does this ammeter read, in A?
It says 0.2 A
